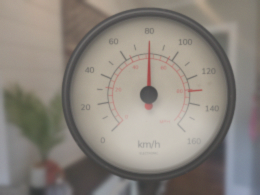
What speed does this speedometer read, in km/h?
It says 80 km/h
